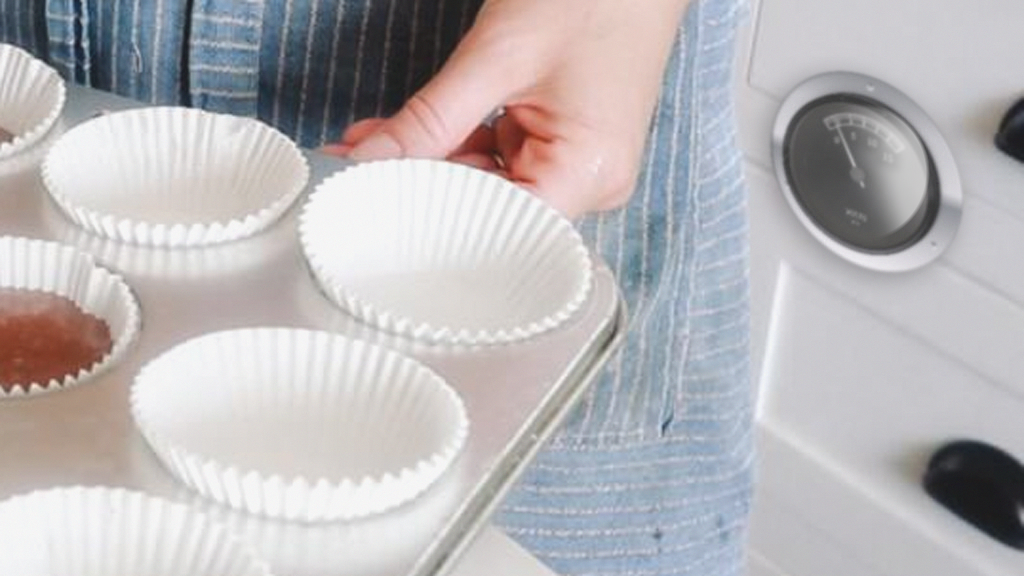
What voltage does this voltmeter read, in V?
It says 2.5 V
